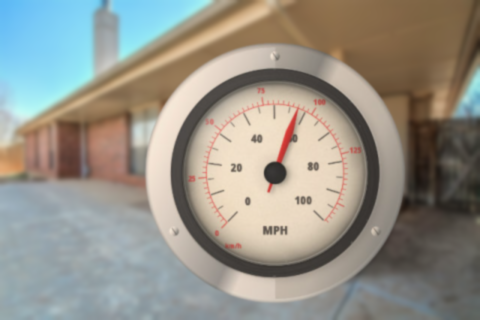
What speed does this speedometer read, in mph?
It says 57.5 mph
